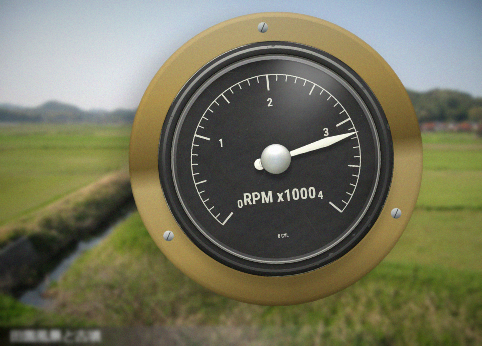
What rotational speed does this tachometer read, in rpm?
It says 3150 rpm
